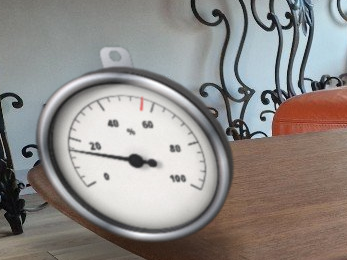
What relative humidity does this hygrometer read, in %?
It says 16 %
